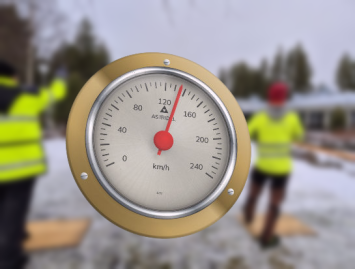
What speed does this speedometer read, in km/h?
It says 135 km/h
